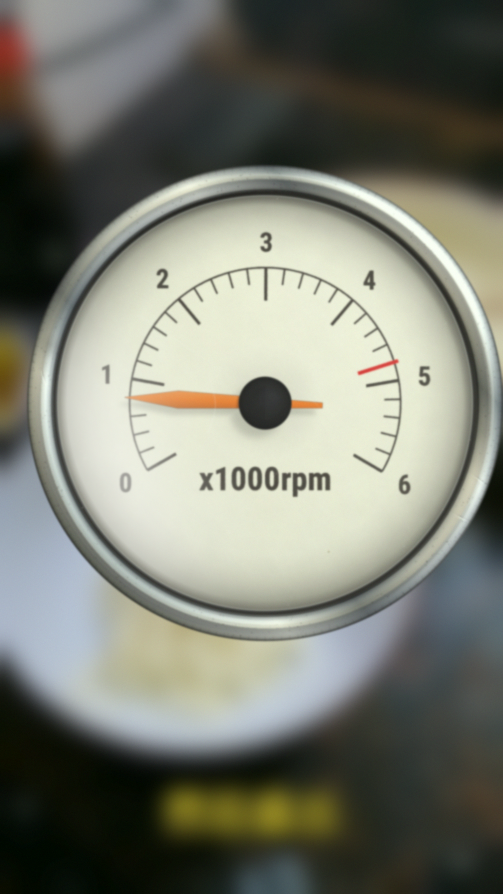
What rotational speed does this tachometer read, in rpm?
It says 800 rpm
